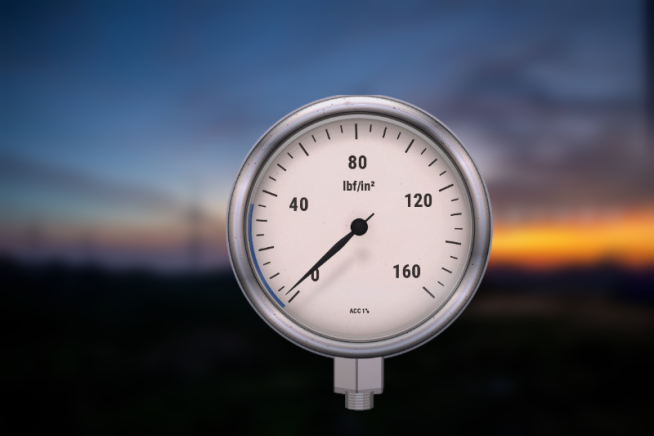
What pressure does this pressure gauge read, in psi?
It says 2.5 psi
